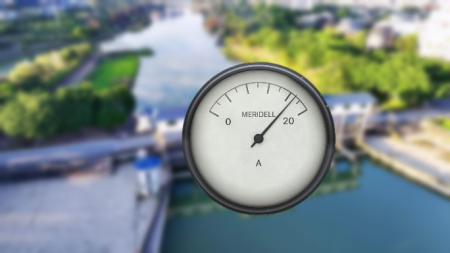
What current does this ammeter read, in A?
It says 17 A
